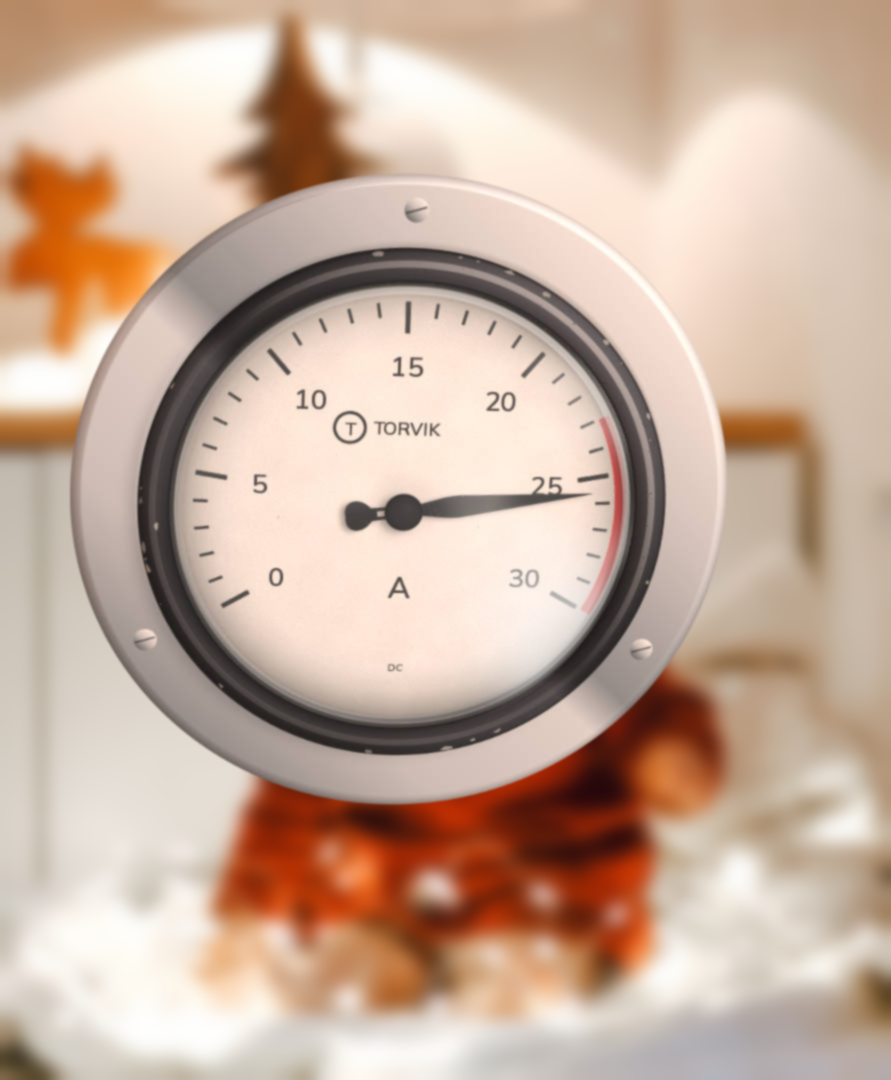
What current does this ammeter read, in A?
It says 25.5 A
